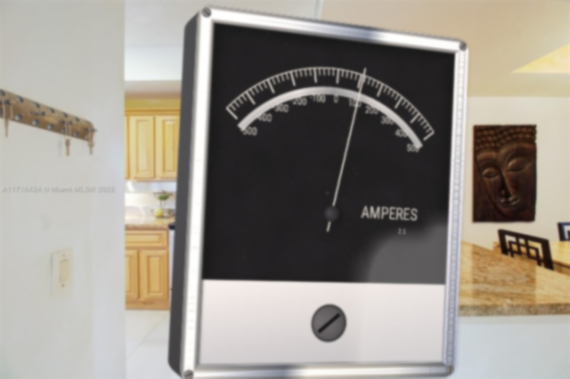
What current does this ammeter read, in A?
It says 100 A
